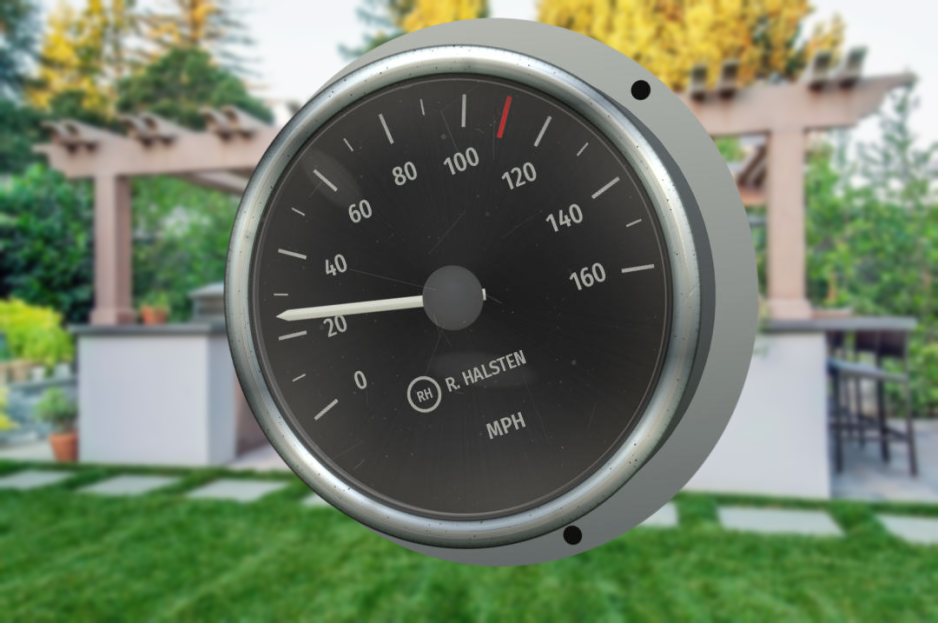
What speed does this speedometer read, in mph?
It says 25 mph
